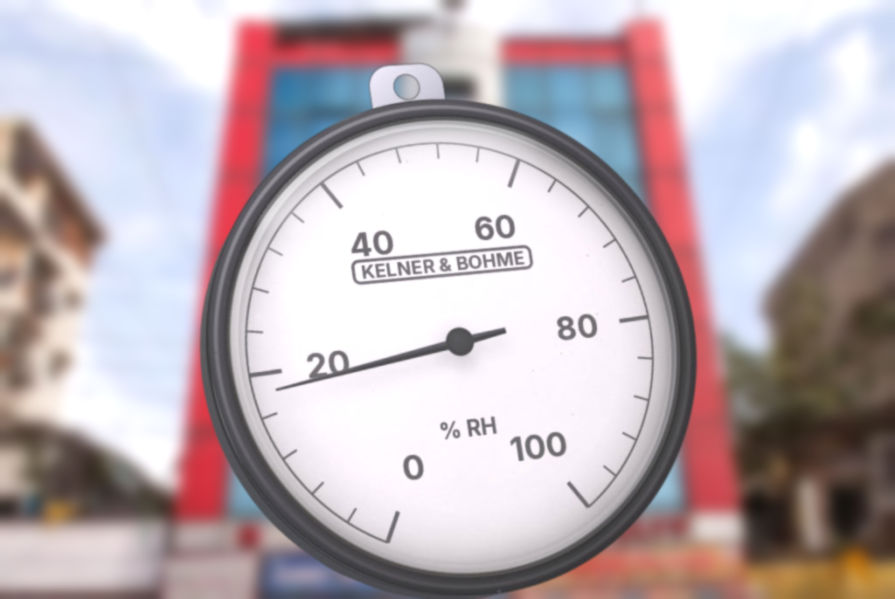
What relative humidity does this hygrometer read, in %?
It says 18 %
